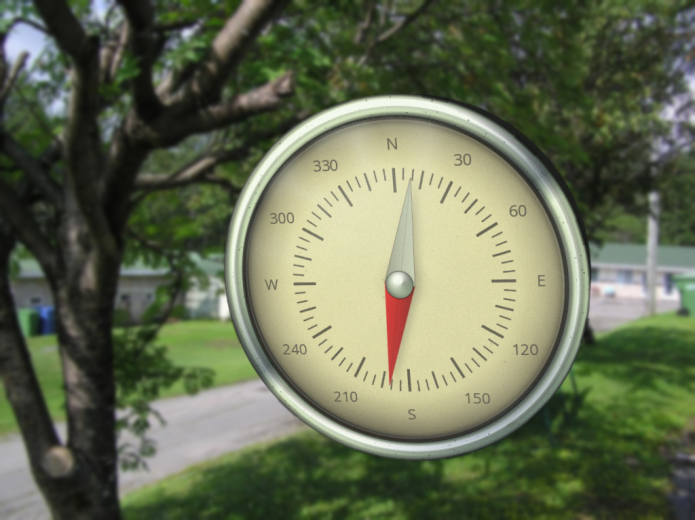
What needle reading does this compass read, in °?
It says 190 °
